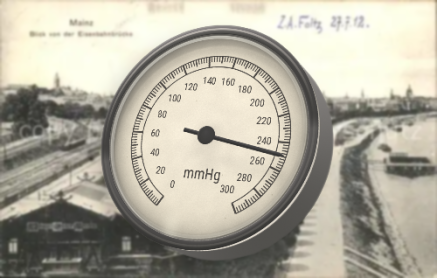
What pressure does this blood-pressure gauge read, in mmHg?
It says 250 mmHg
